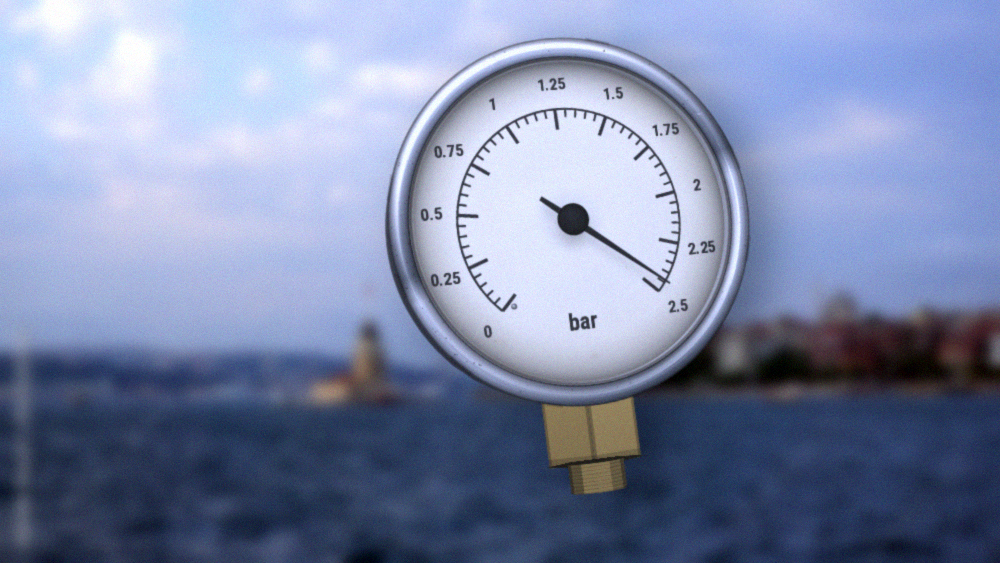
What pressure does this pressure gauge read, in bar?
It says 2.45 bar
